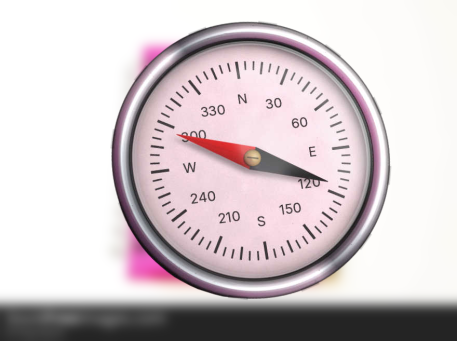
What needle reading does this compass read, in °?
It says 295 °
